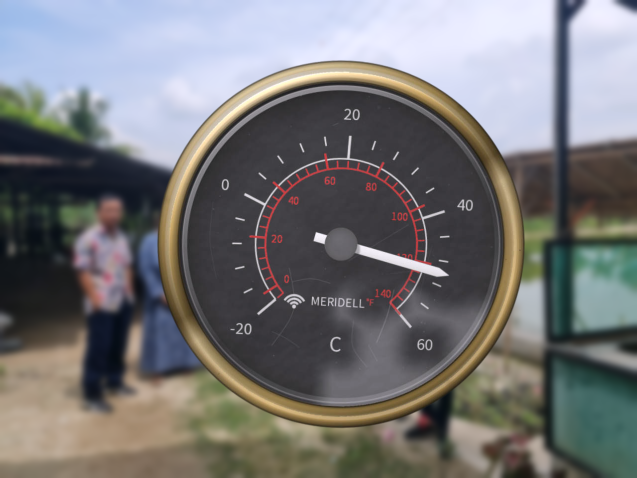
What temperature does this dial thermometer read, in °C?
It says 50 °C
